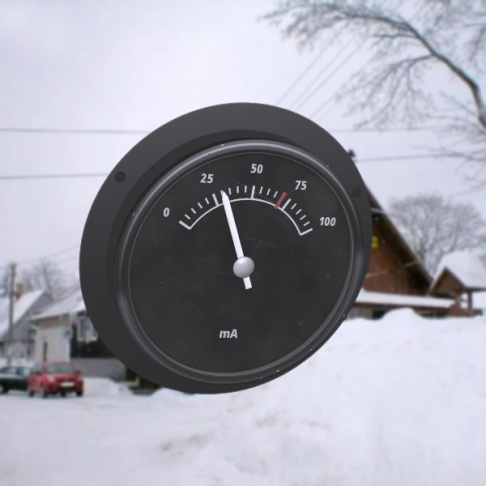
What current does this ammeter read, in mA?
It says 30 mA
